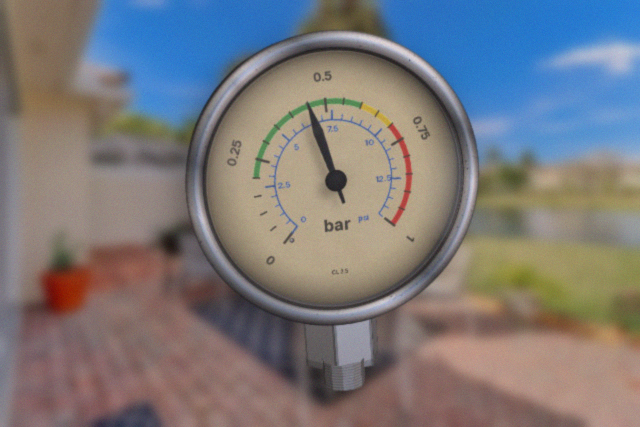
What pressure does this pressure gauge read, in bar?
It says 0.45 bar
